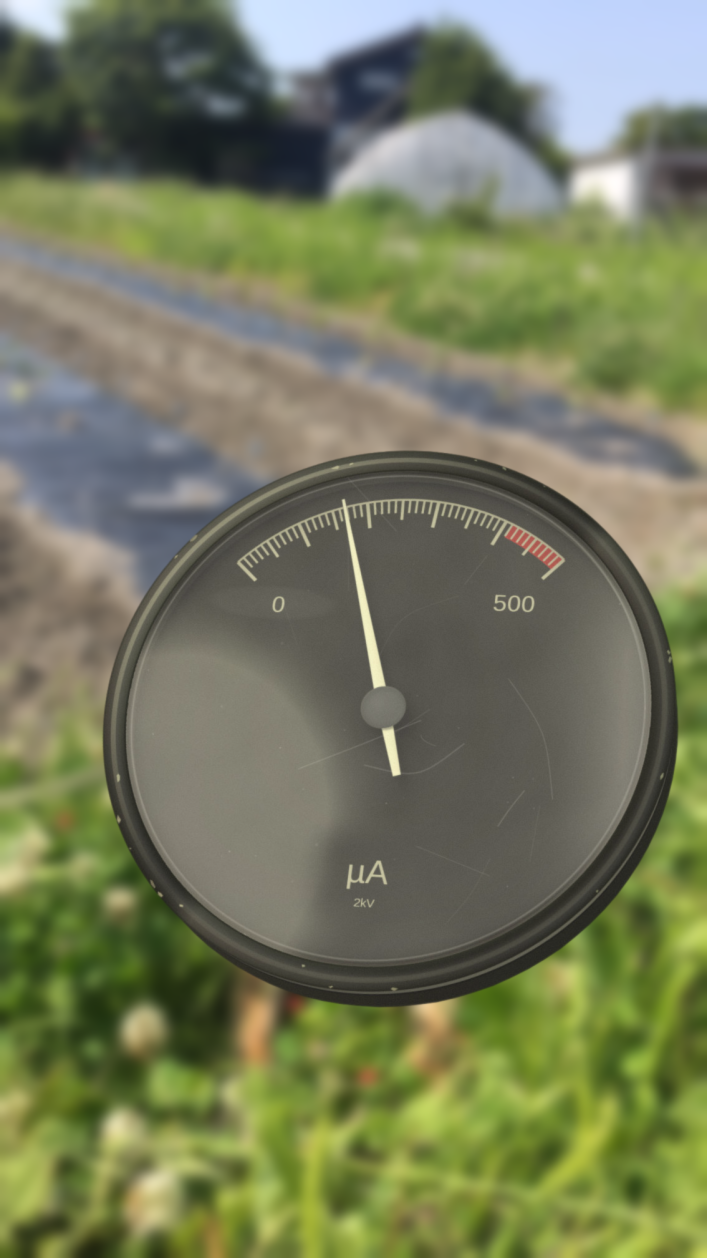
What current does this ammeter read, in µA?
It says 170 µA
